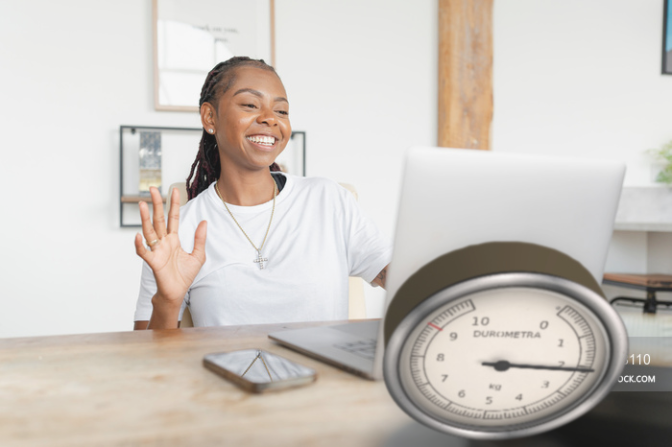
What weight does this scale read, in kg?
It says 2 kg
